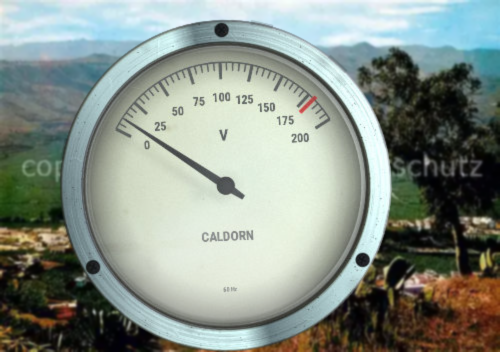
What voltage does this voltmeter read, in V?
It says 10 V
